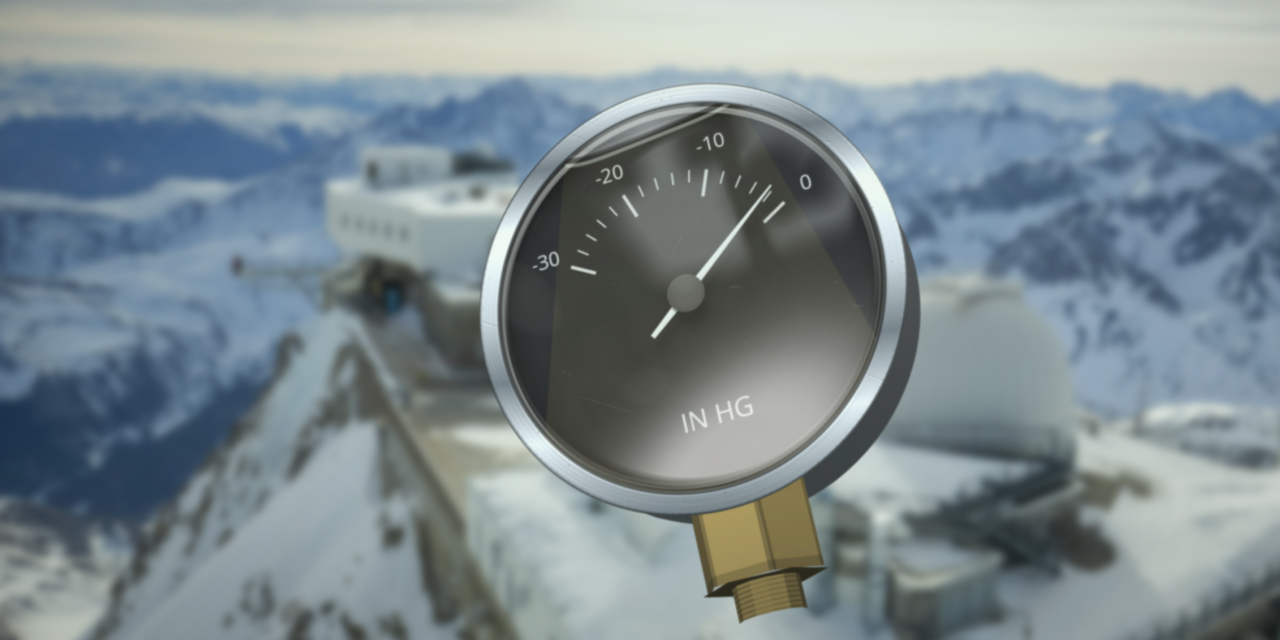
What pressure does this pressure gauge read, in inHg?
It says -2 inHg
